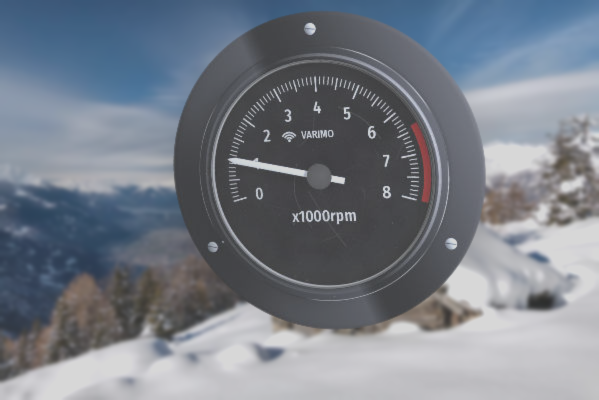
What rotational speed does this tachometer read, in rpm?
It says 1000 rpm
